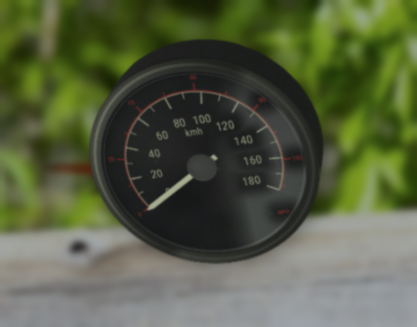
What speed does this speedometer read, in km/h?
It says 0 km/h
